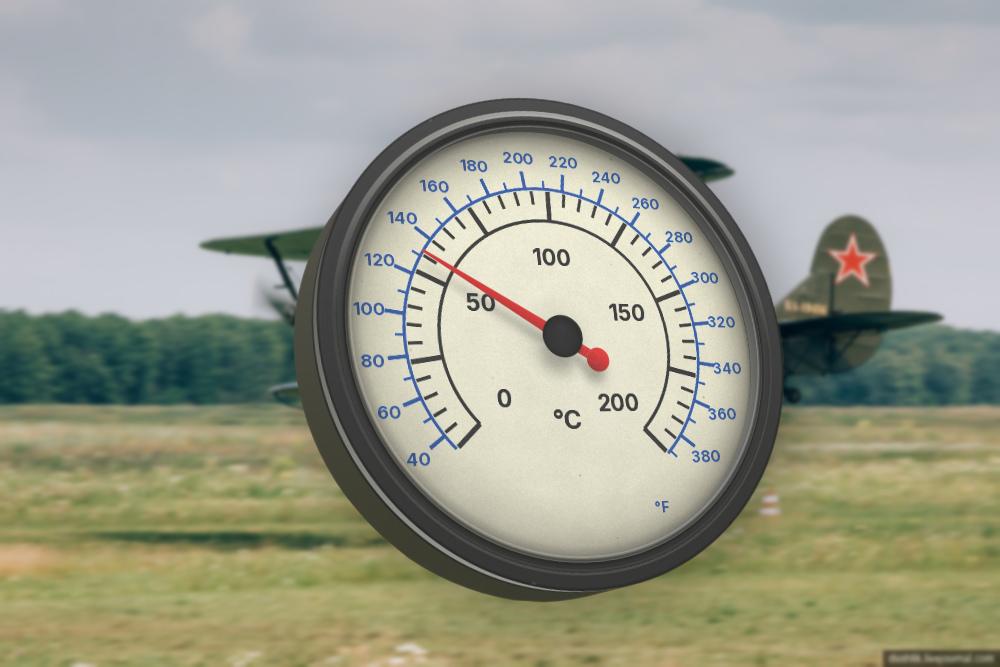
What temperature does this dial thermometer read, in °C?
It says 55 °C
